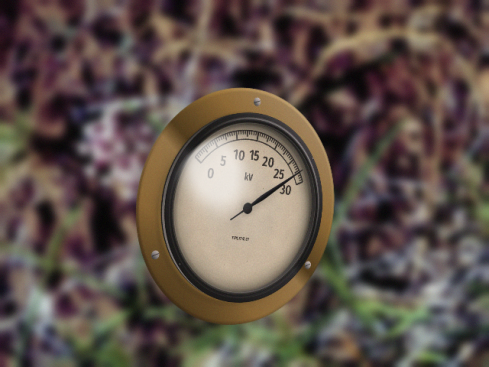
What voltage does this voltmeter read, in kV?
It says 27.5 kV
